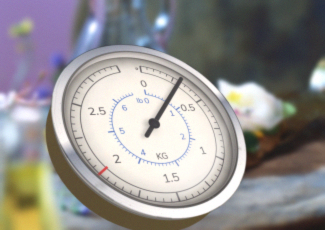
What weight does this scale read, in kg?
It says 0.3 kg
